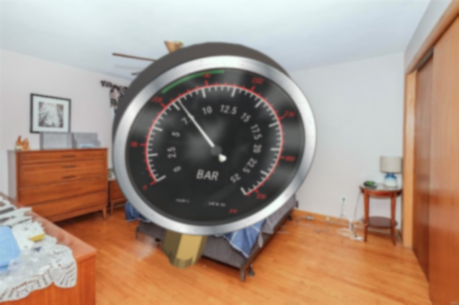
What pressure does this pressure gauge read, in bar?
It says 8 bar
